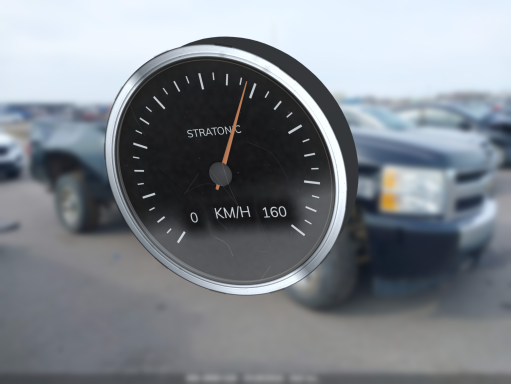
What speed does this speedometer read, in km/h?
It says 97.5 km/h
